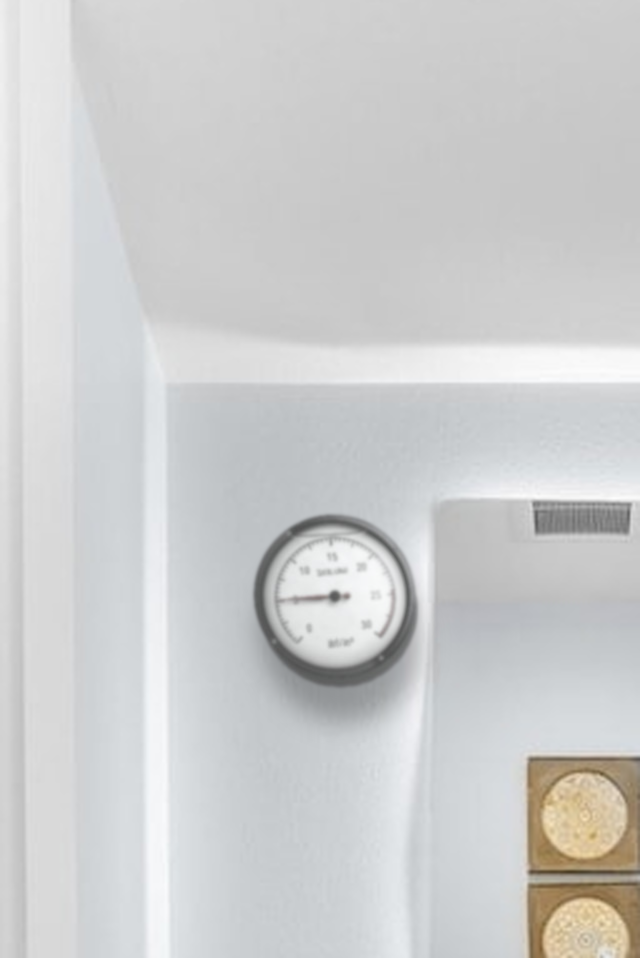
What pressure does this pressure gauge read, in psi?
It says 5 psi
